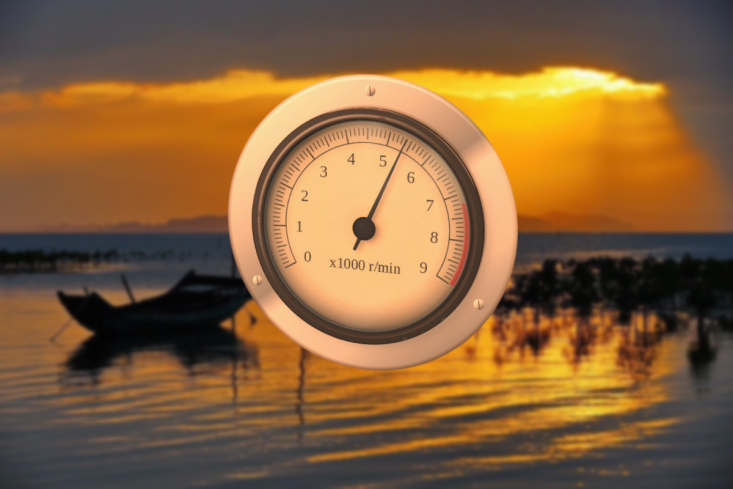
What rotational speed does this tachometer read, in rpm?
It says 5400 rpm
